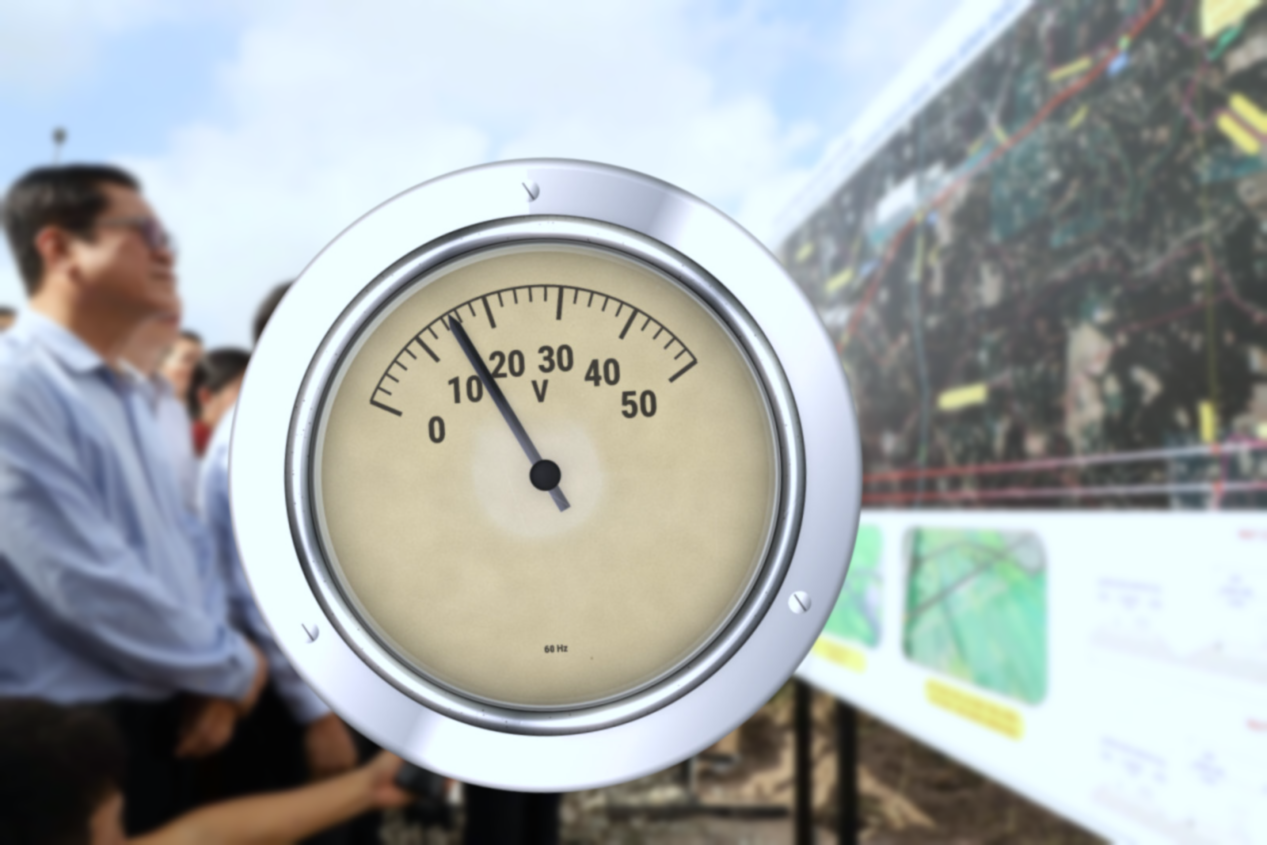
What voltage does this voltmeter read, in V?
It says 15 V
